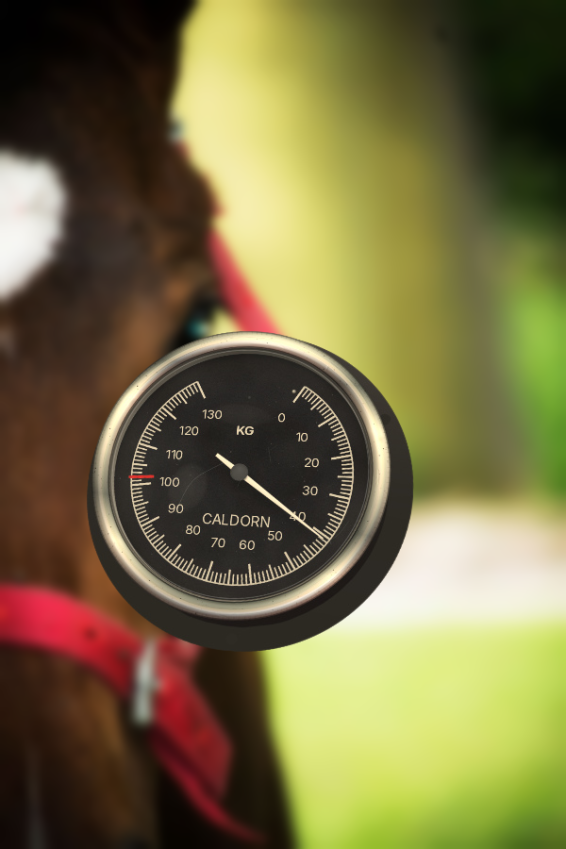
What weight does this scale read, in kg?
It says 41 kg
